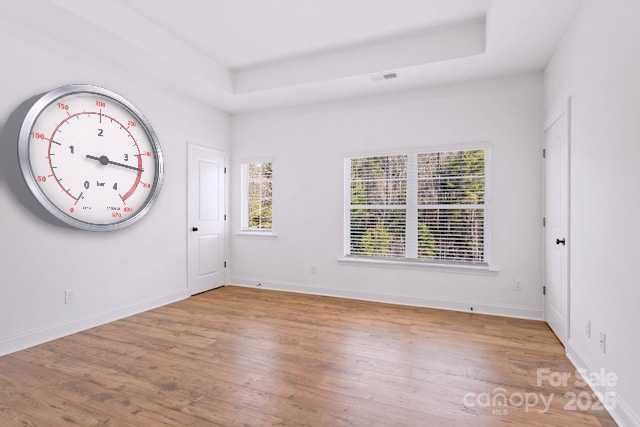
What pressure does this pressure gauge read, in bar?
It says 3.3 bar
